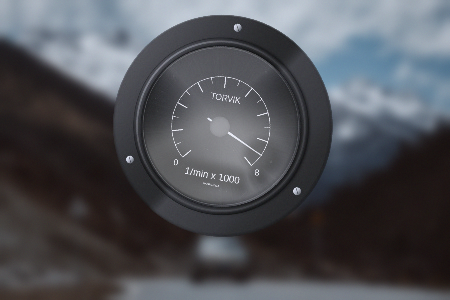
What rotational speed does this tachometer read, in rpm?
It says 7500 rpm
